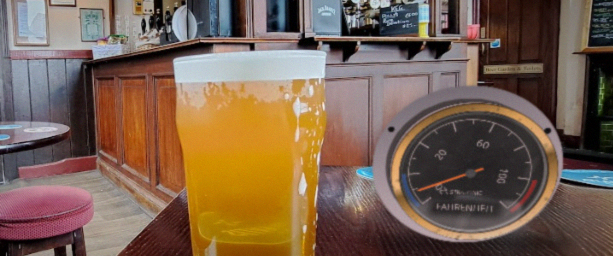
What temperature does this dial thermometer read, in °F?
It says -10 °F
